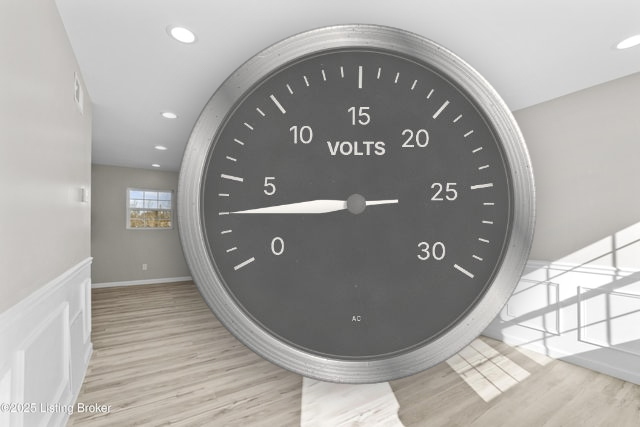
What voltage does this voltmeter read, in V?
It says 3 V
